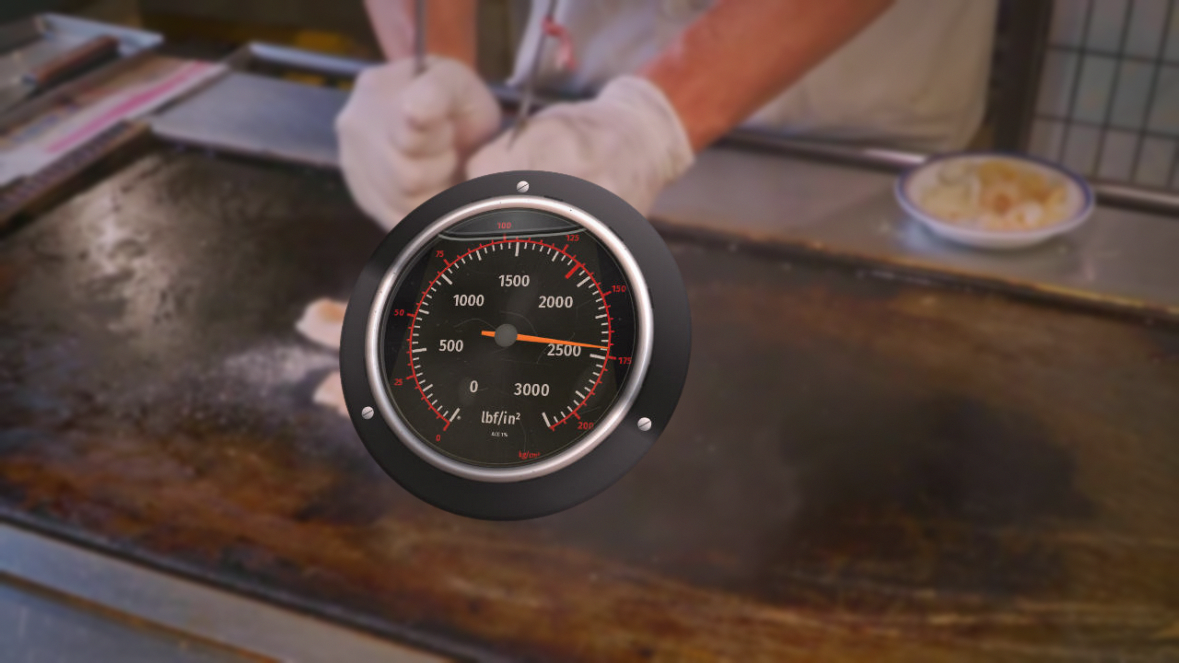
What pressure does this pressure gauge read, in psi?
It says 2450 psi
